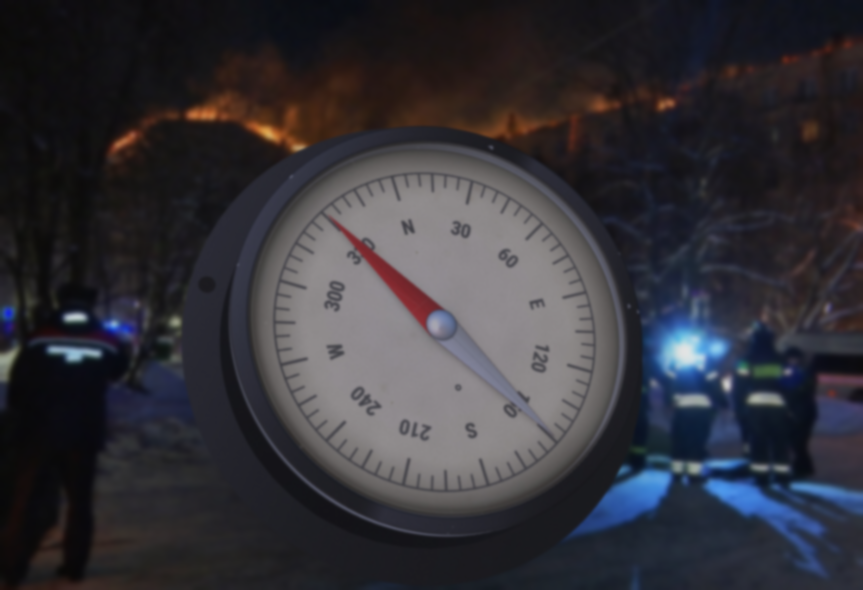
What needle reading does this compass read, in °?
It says 330 °
